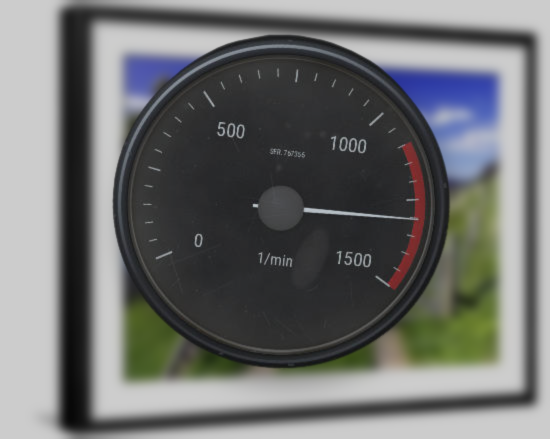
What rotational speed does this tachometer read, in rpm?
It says 1300 rpm
